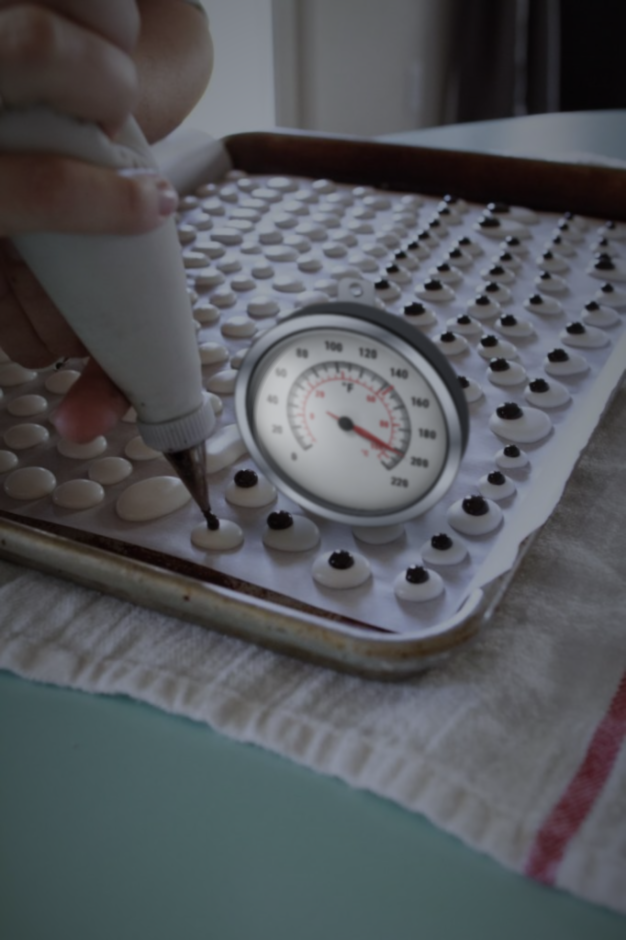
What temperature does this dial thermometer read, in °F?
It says 200 °F
